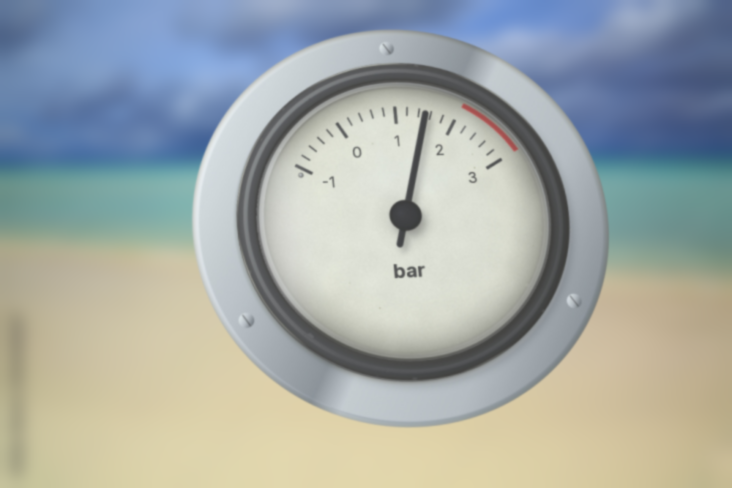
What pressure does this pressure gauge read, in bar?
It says 1.5 bar
